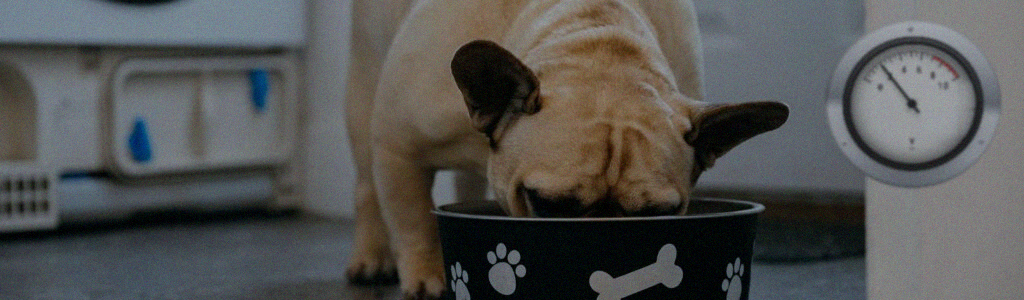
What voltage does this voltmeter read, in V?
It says 2 V
